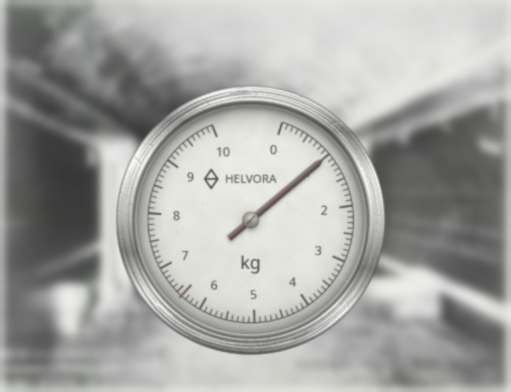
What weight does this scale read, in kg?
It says 1 kg
